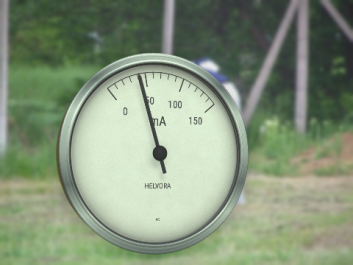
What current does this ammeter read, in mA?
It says 40 mA
